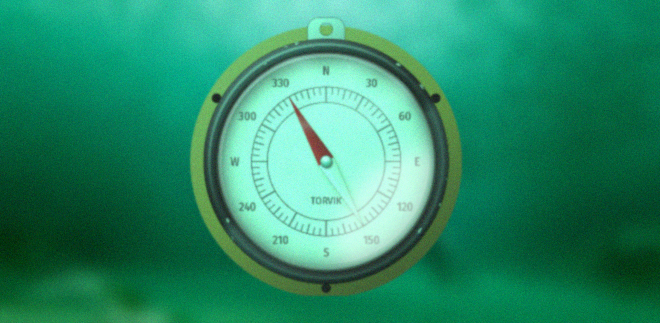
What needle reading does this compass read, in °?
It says 330 °
